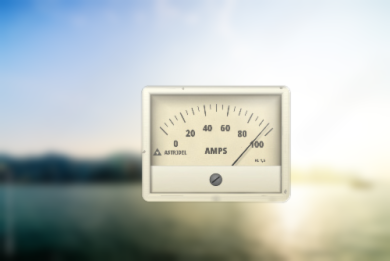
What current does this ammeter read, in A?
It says 95 A
